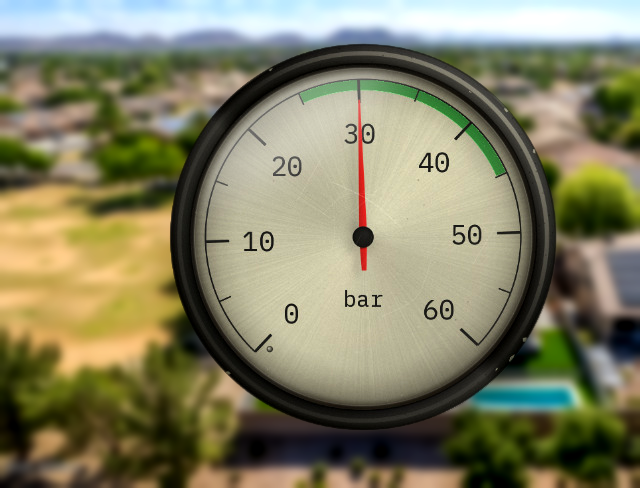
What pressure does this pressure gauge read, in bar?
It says 30 bar
